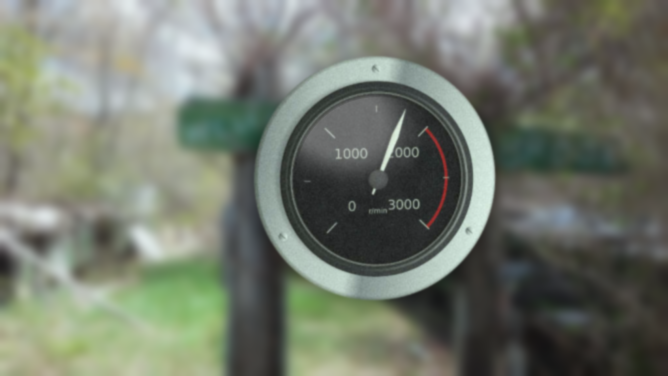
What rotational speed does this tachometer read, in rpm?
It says 1750 rpm
